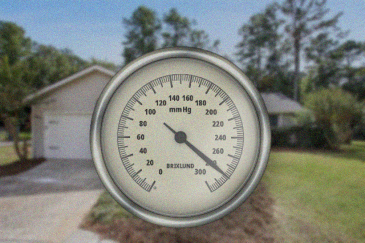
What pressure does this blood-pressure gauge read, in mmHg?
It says 280 mmHg
